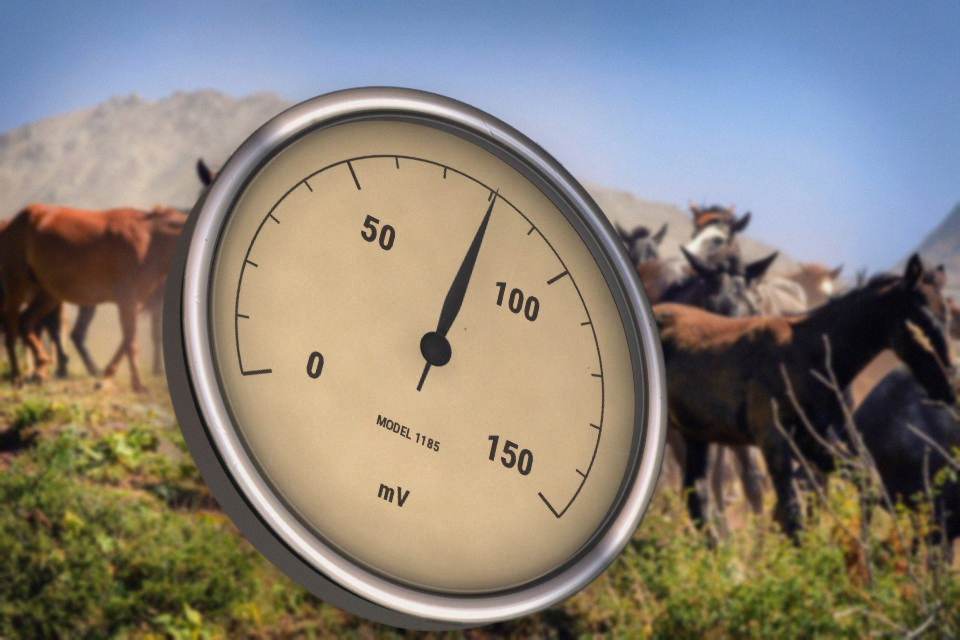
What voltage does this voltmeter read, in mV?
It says 80 mV
